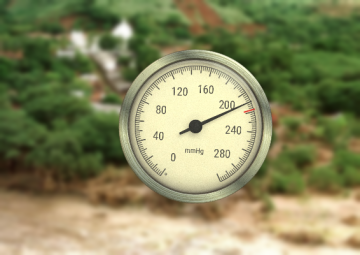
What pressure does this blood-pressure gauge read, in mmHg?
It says 210 mmHg
